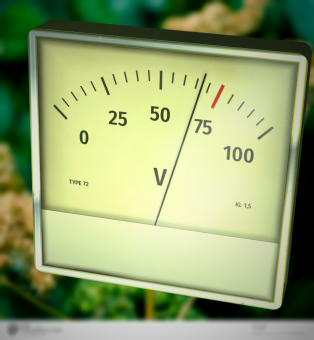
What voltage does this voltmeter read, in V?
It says 67.5 V
